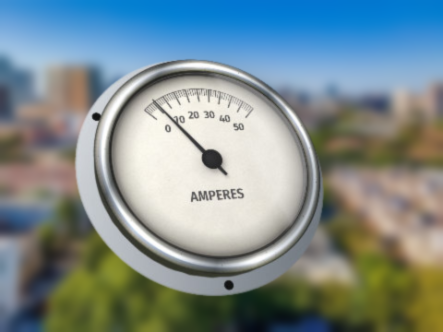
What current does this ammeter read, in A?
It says 5 A
